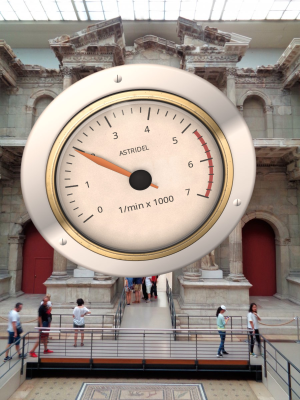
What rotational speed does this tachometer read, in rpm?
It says 2000 rpm
